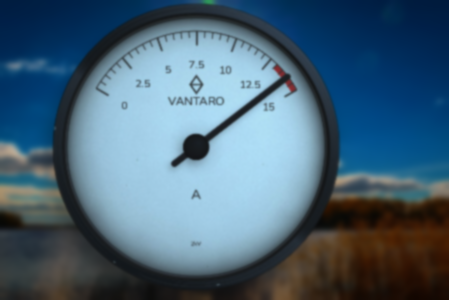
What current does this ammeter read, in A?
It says 14 A
